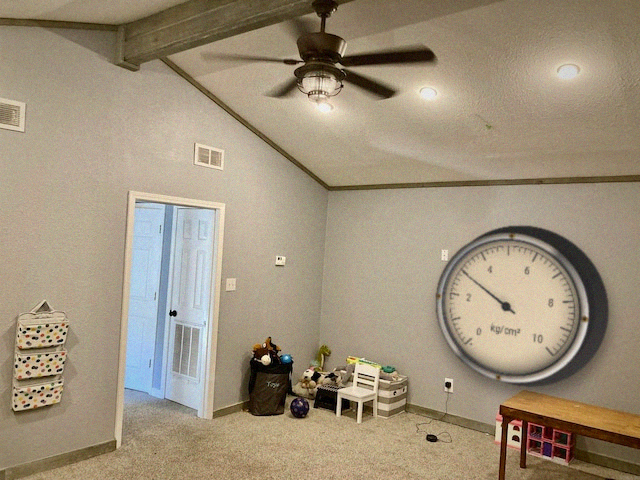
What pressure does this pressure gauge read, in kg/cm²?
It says 3 kg/cm²
